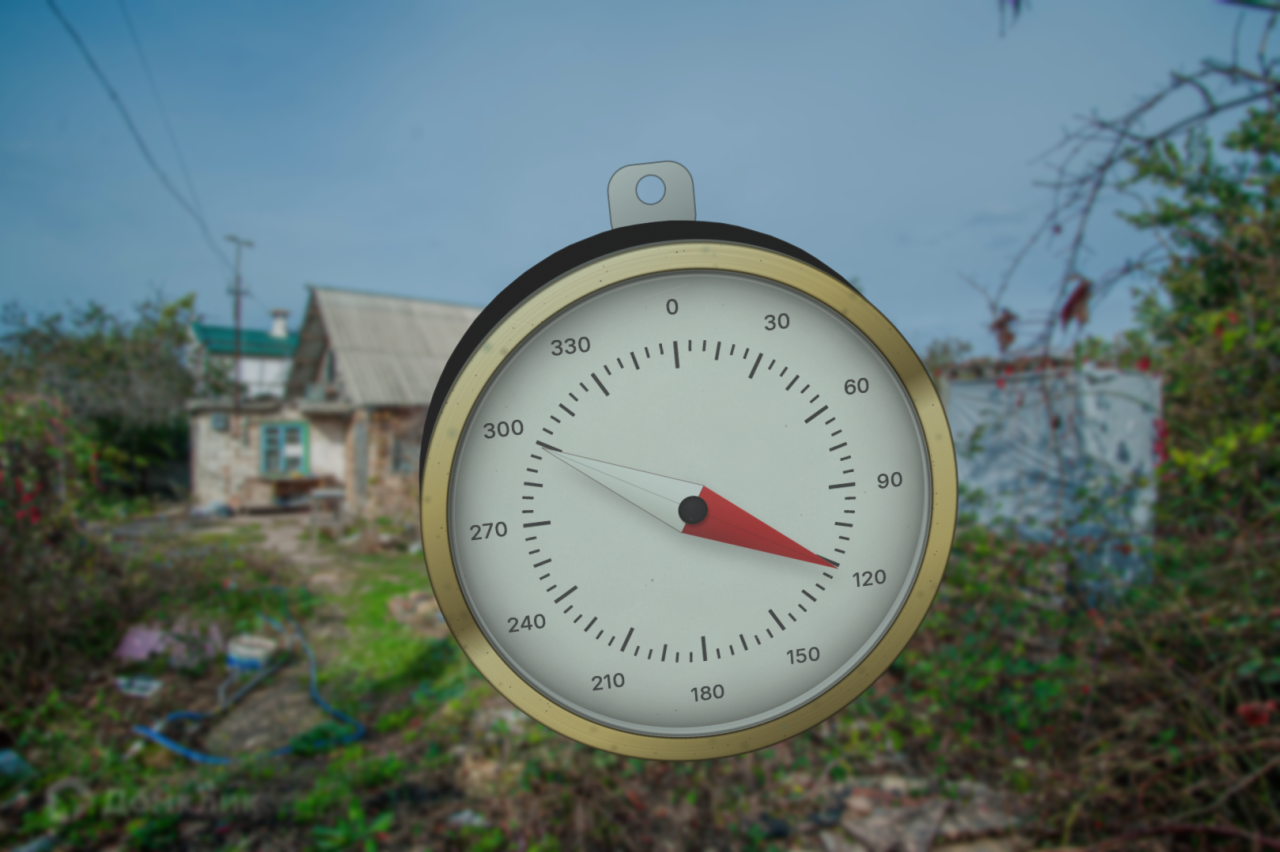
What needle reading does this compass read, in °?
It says 120 °
